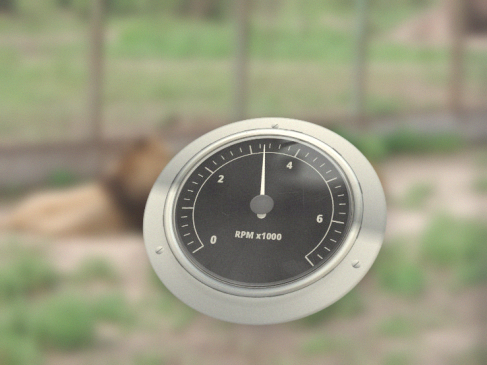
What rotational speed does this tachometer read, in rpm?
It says 3300 rpm
